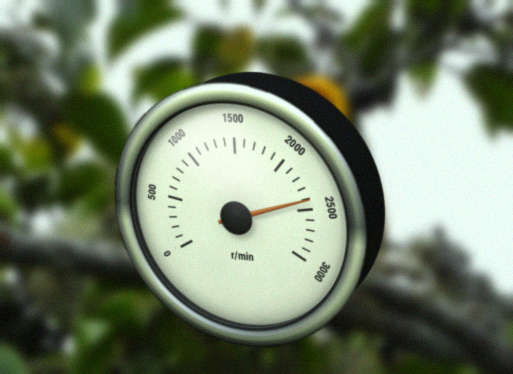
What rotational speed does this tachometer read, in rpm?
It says 2400 rpm
